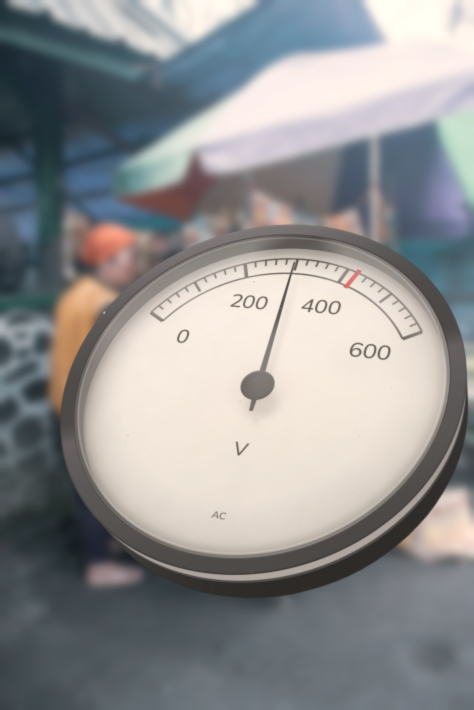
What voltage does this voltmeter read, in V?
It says 300 V
